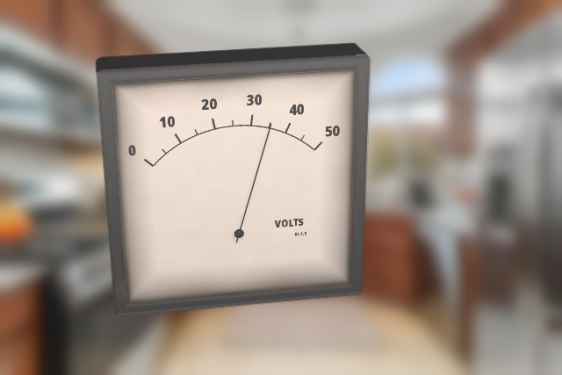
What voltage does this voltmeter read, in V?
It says 35 V
